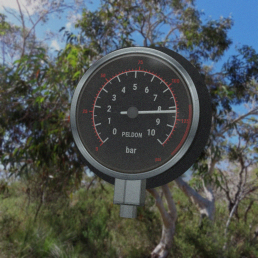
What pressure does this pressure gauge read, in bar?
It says 8.25 bar
